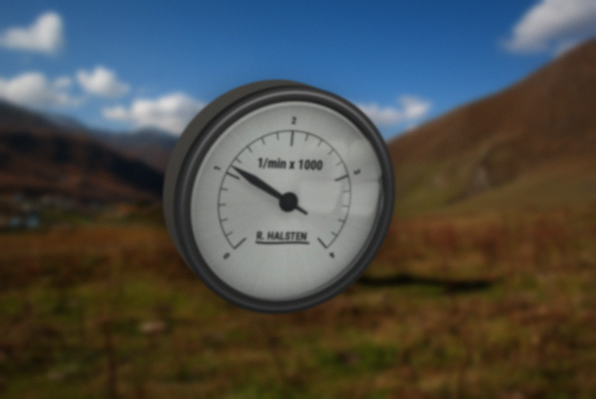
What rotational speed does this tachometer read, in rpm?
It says 1100 rpm
